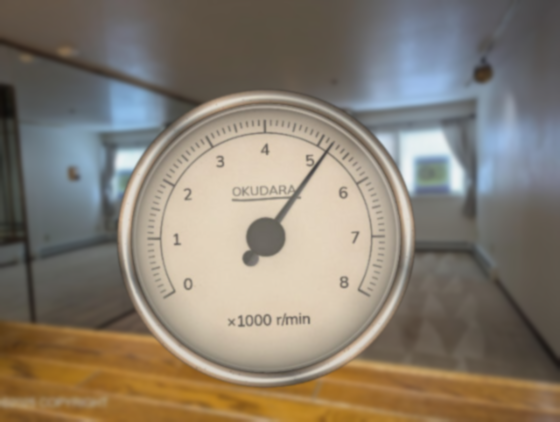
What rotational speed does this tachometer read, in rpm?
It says 5200 rpm
